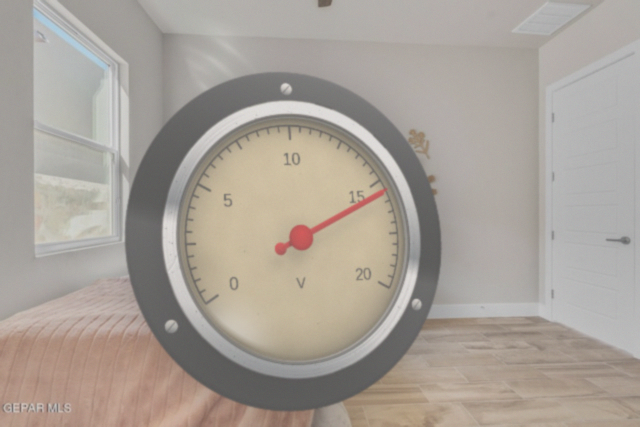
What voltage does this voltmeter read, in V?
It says 15.5 V
